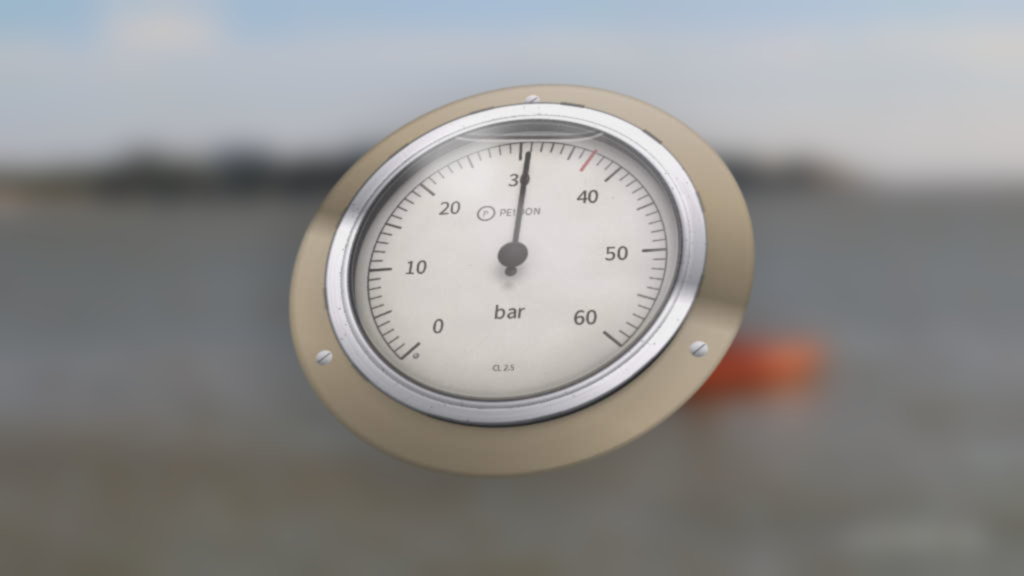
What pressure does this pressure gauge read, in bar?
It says 31 bar
